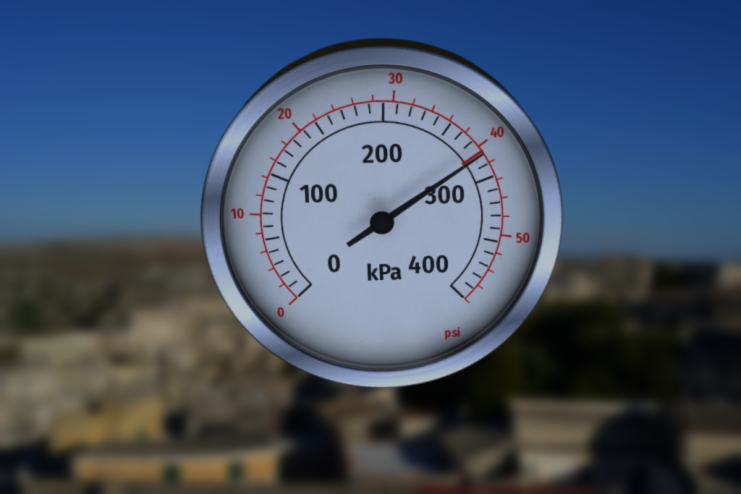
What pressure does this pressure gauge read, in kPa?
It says 280 kPa
